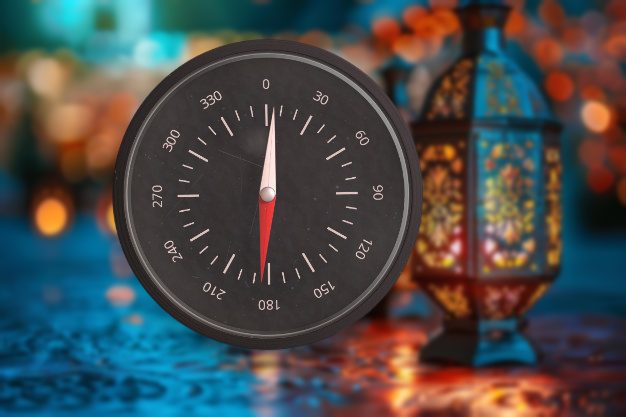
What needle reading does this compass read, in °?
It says 185 °
